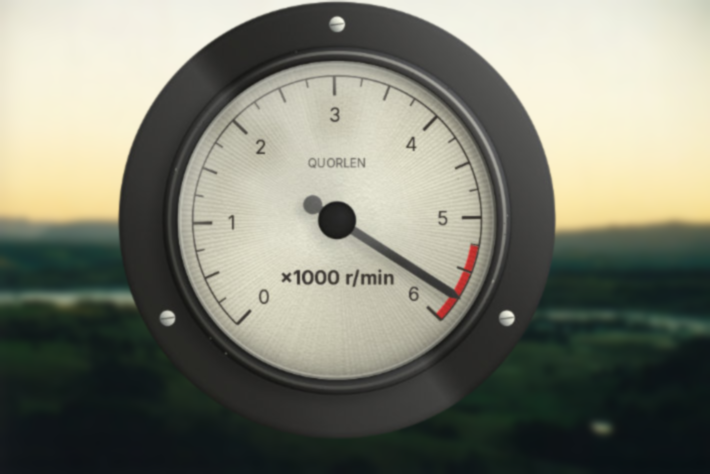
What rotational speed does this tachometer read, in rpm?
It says 5750 rpm
